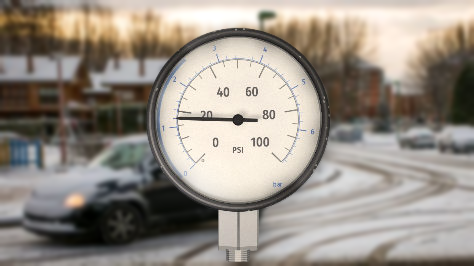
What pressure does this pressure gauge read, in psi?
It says 17.5 psi
